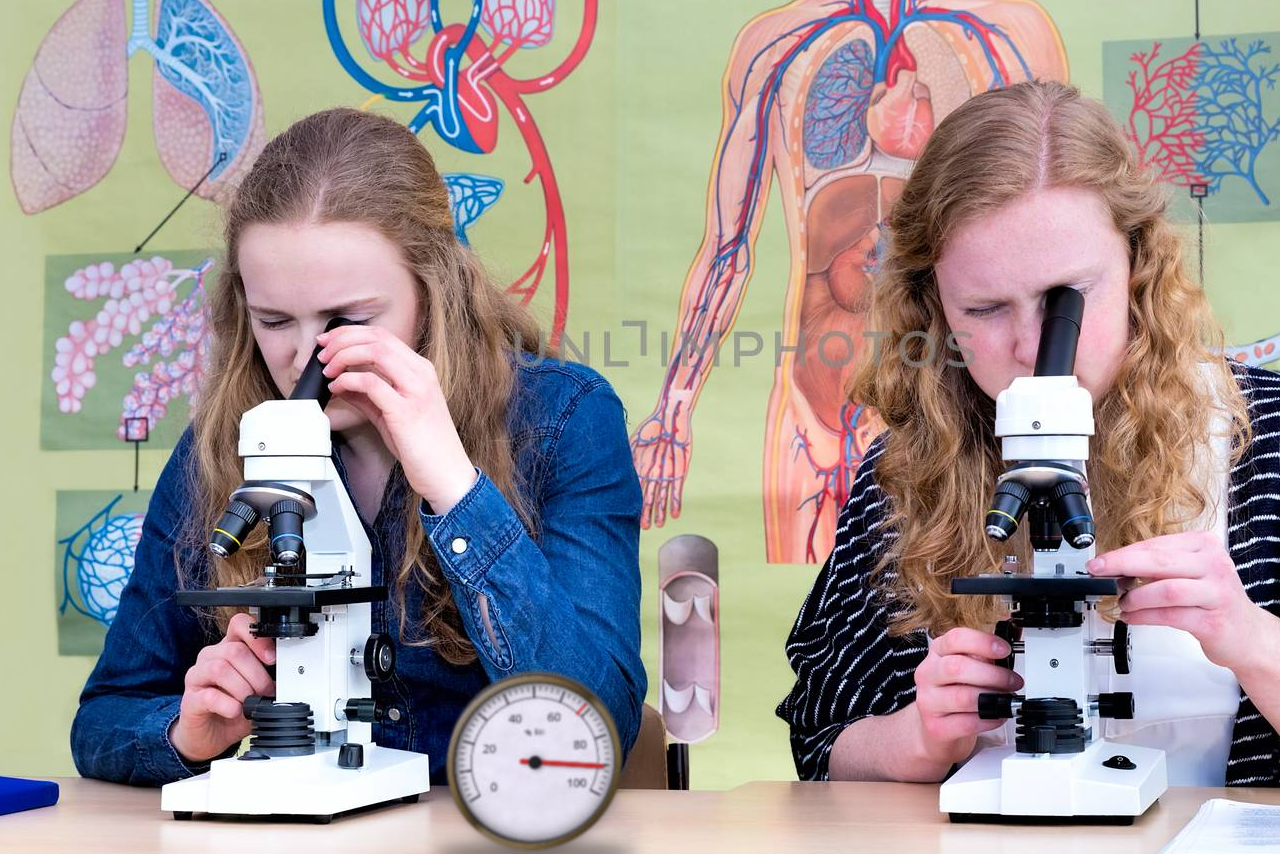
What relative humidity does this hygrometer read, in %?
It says 90 %
